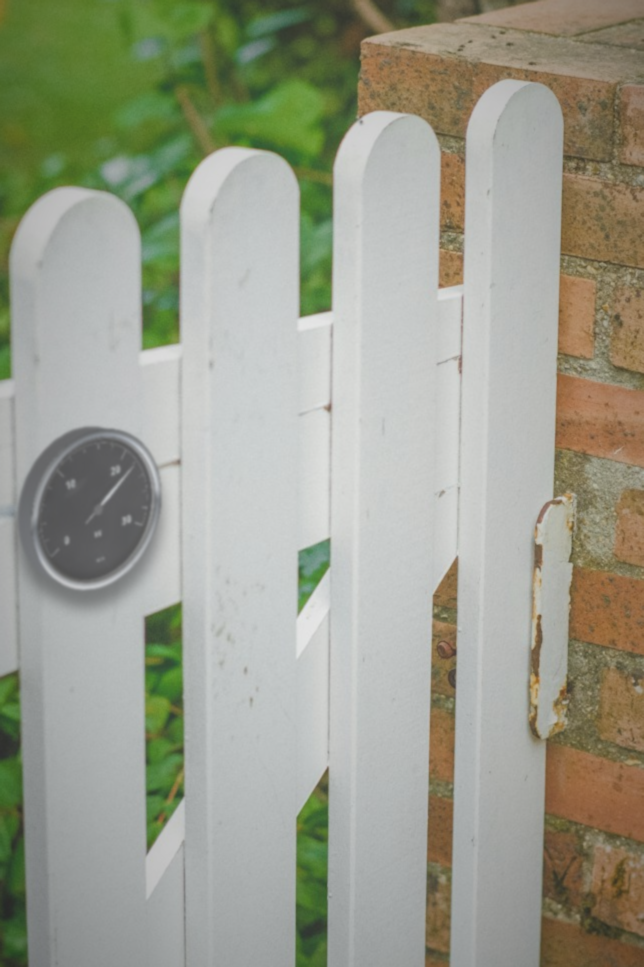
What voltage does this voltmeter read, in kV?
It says 22 kV
